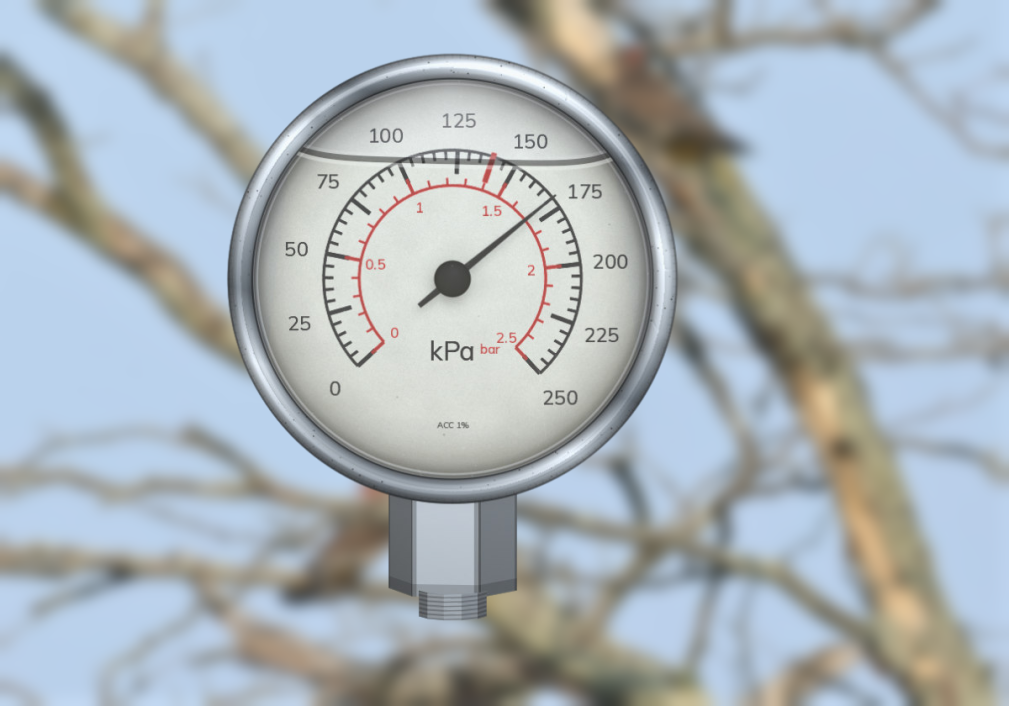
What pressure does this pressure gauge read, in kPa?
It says 170 kPa
